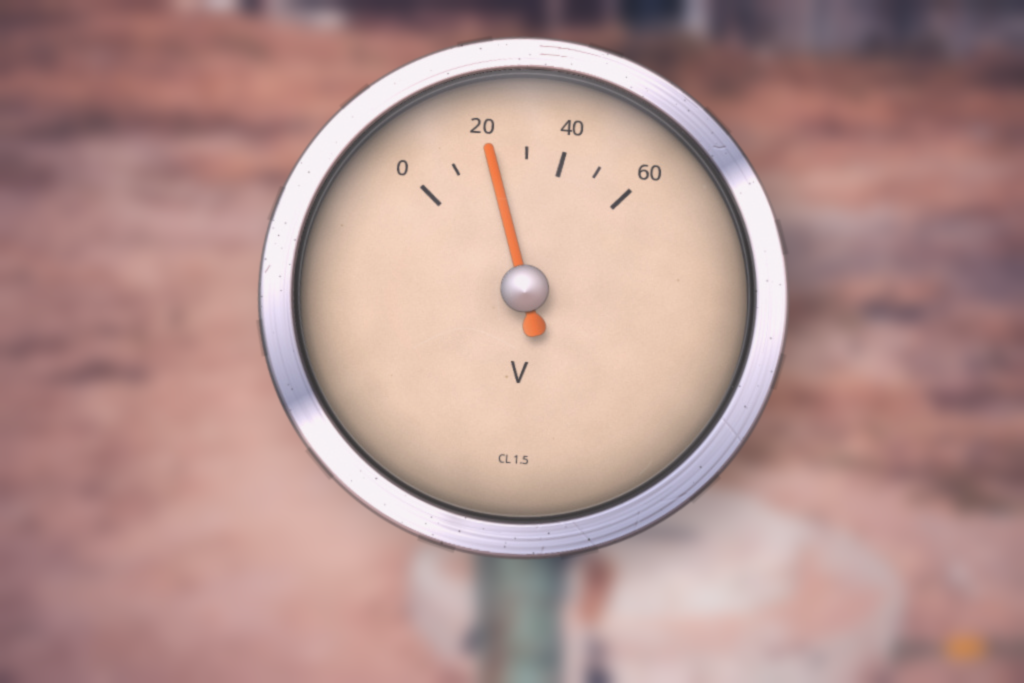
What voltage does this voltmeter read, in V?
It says 20 V
